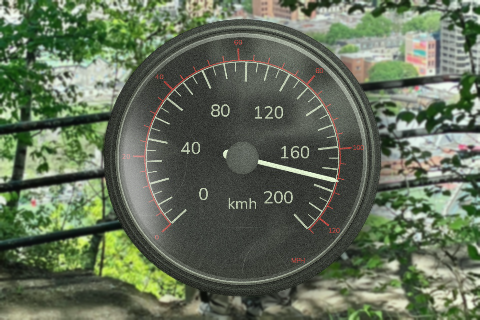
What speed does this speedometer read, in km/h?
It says 175 km/h
